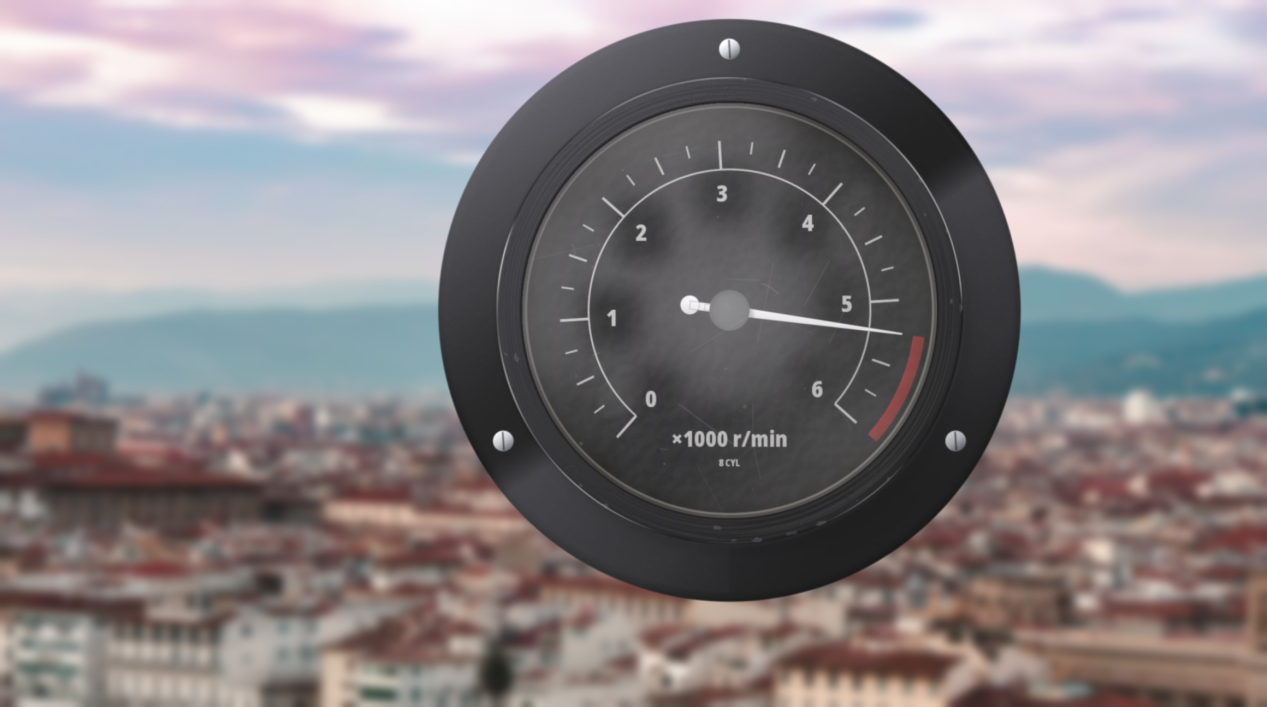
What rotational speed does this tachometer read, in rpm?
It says 5250 rpm
